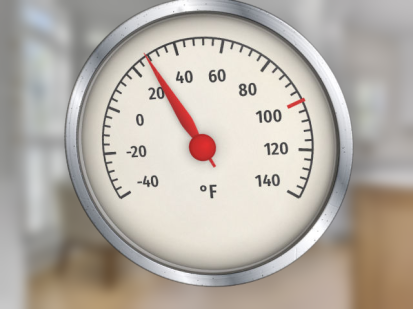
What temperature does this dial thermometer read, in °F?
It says 28 °F
